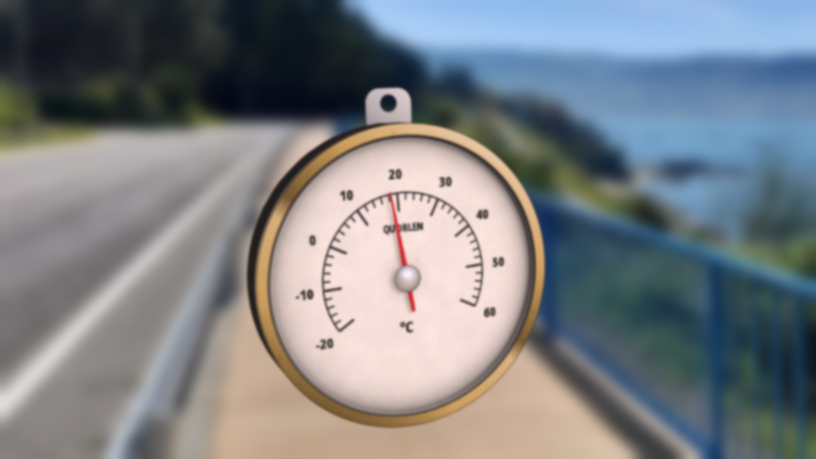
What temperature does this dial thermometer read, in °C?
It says 18 °C
